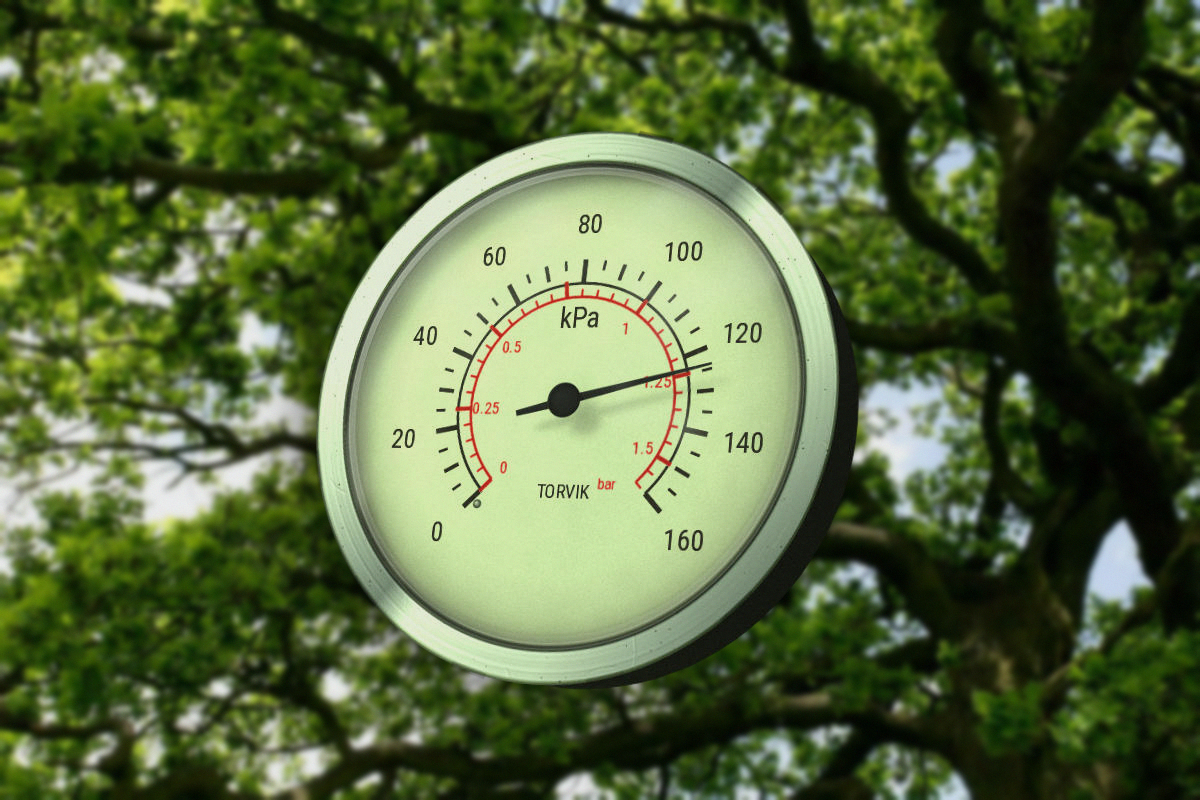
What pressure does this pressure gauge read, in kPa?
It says 125 kPa
